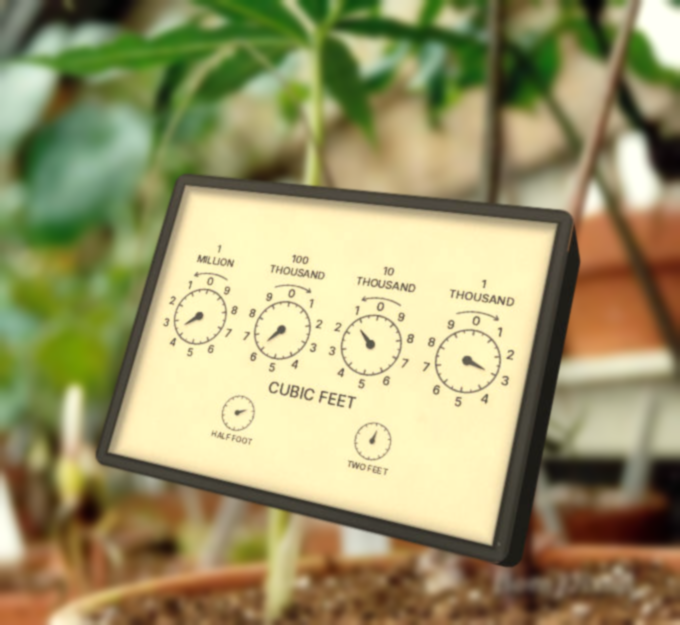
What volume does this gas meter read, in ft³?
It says 361300 ft³
